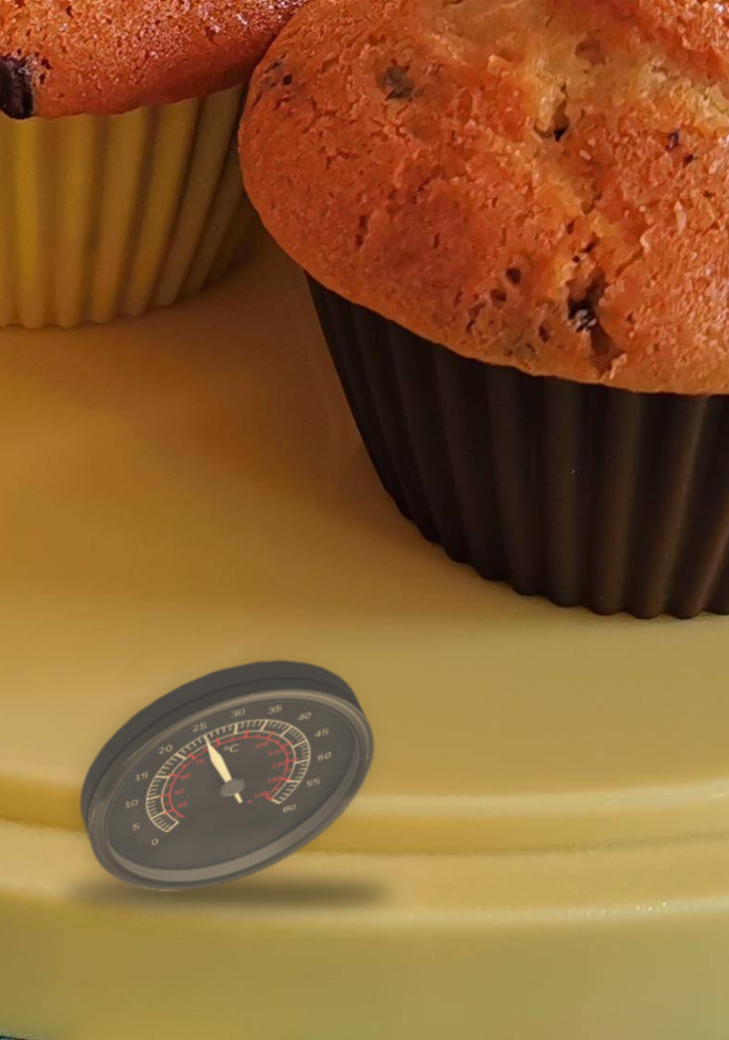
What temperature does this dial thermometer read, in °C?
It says 25 °C
